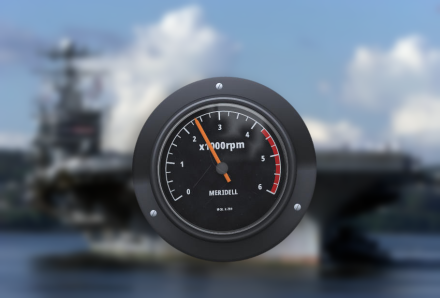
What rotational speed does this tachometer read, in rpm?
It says 2375 rpm
